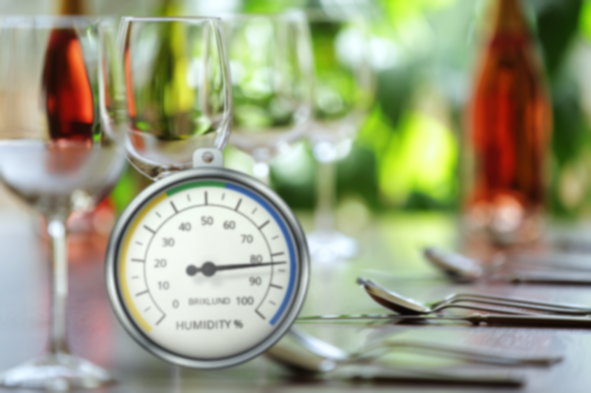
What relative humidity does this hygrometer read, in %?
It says 82.5 %
